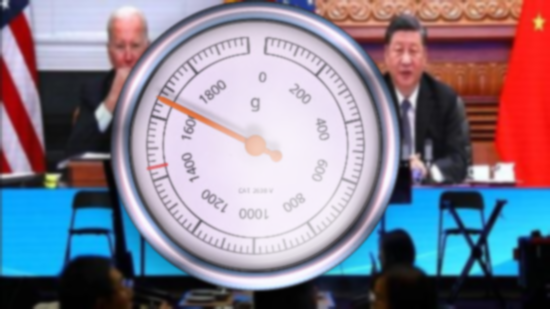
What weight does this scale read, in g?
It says 1660 g
